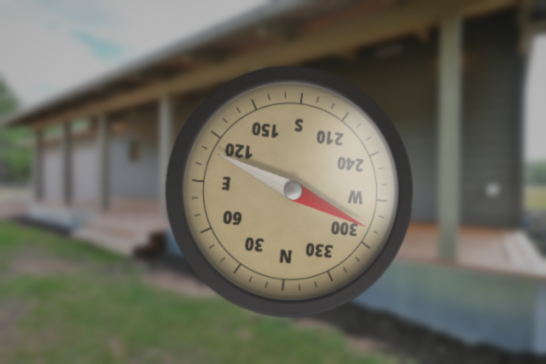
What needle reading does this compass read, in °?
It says 290 °
